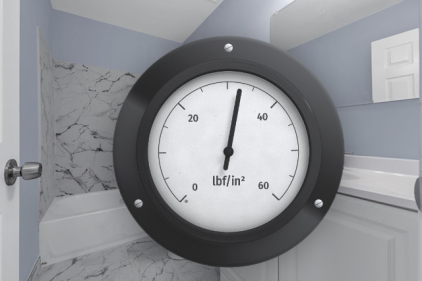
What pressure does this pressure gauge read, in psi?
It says 32.5 psi
